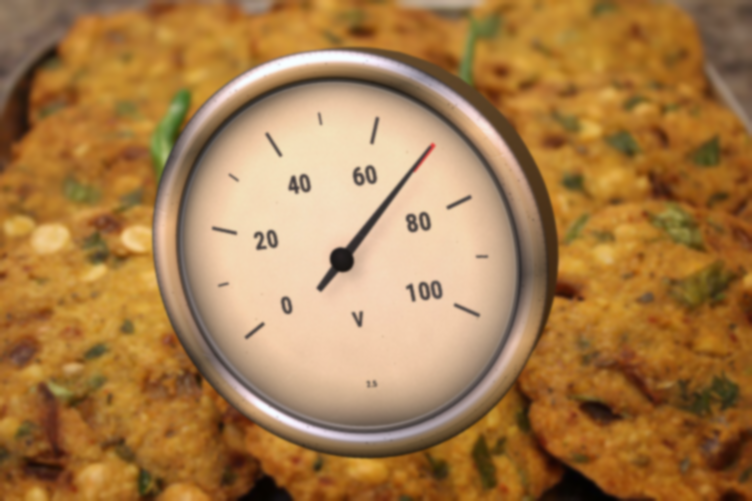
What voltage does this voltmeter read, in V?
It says 70 V
